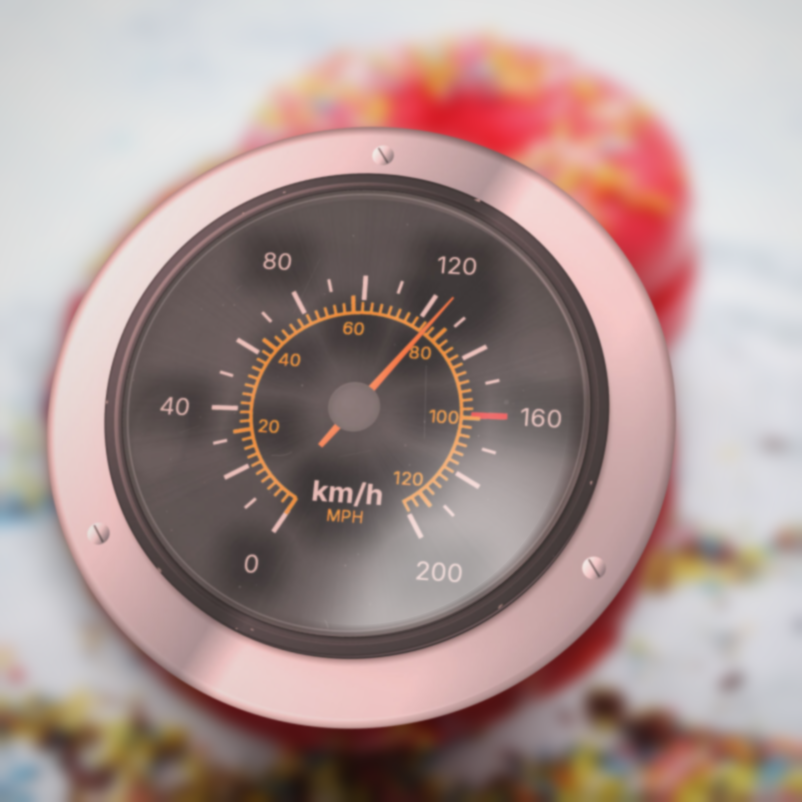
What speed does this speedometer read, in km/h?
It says 125 km/h
